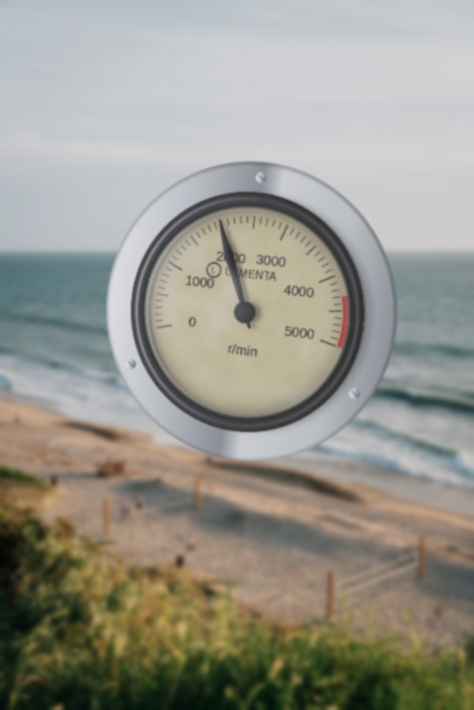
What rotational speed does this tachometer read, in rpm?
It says 2000 rpm
